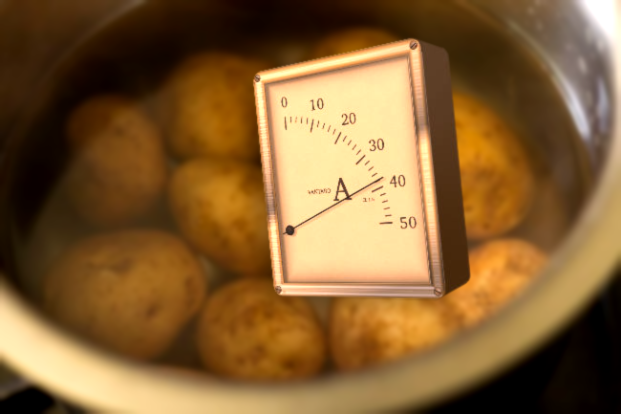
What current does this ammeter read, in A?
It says 38 A
